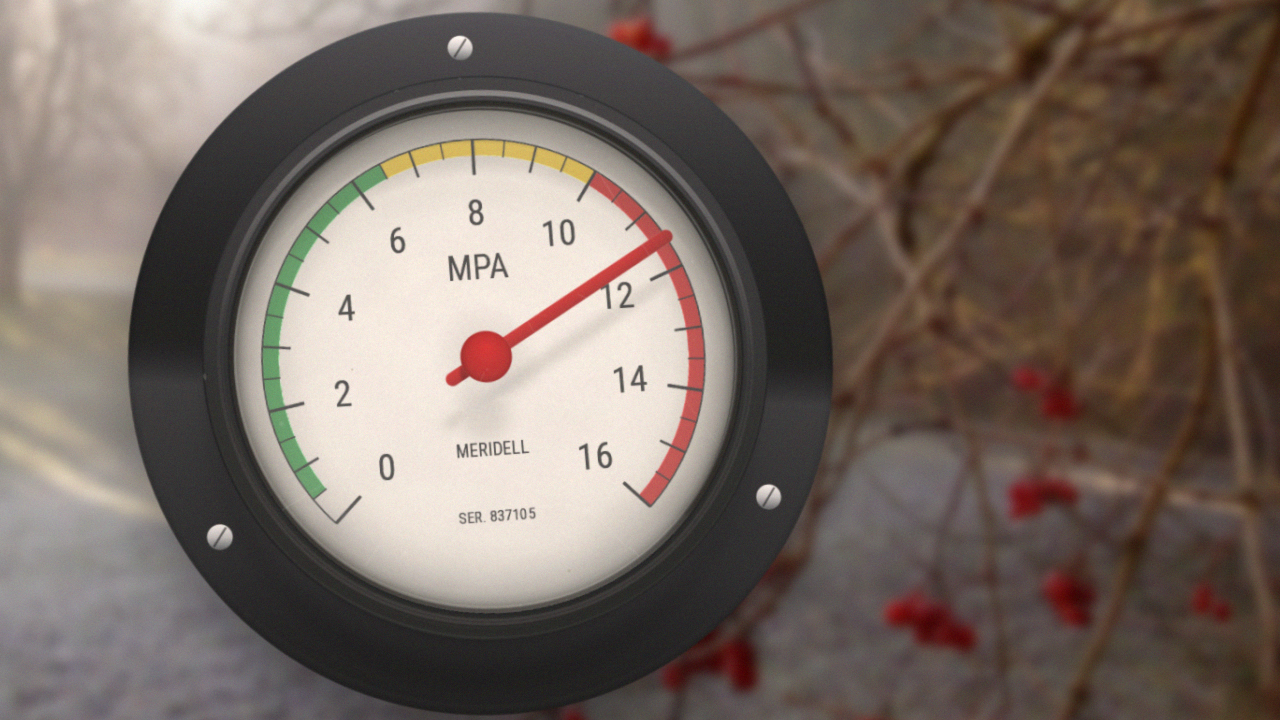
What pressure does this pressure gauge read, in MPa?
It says 11.5 MPa
